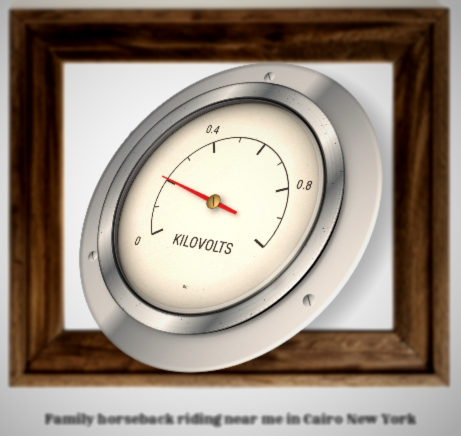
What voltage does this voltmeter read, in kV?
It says 0.2 kV
